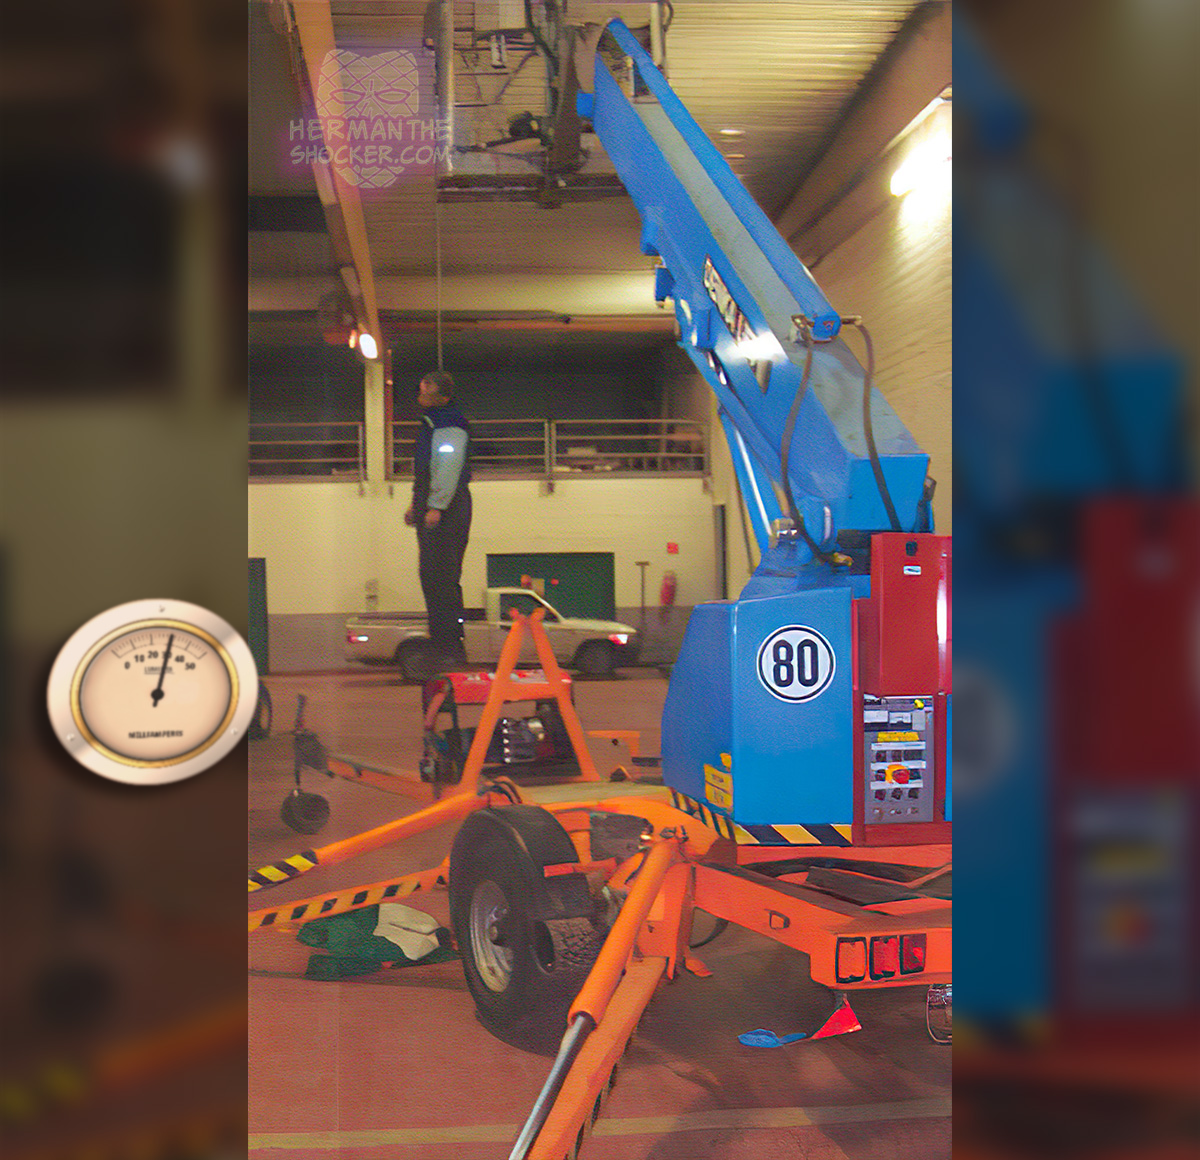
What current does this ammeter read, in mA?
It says 30 mA
